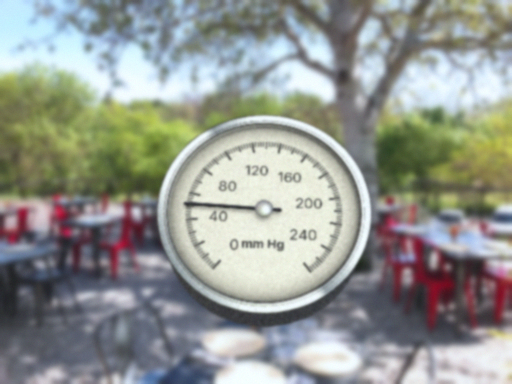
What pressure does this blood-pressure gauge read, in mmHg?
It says 50 mmHg
